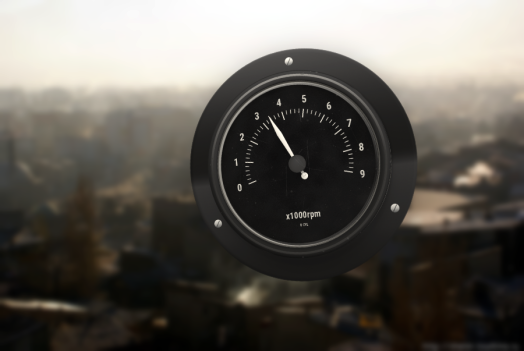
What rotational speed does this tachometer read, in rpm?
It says 3400 rpm
